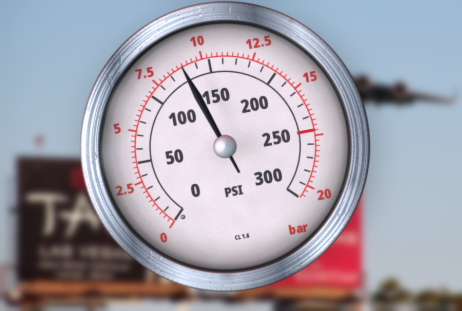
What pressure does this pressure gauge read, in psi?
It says 130 psi
